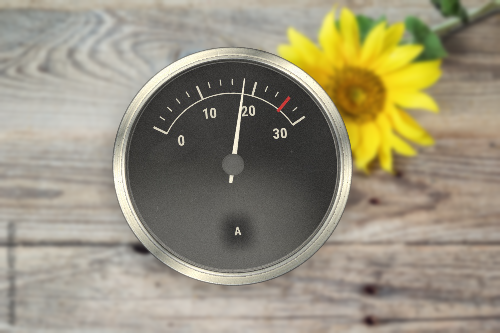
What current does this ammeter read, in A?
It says 18 A
